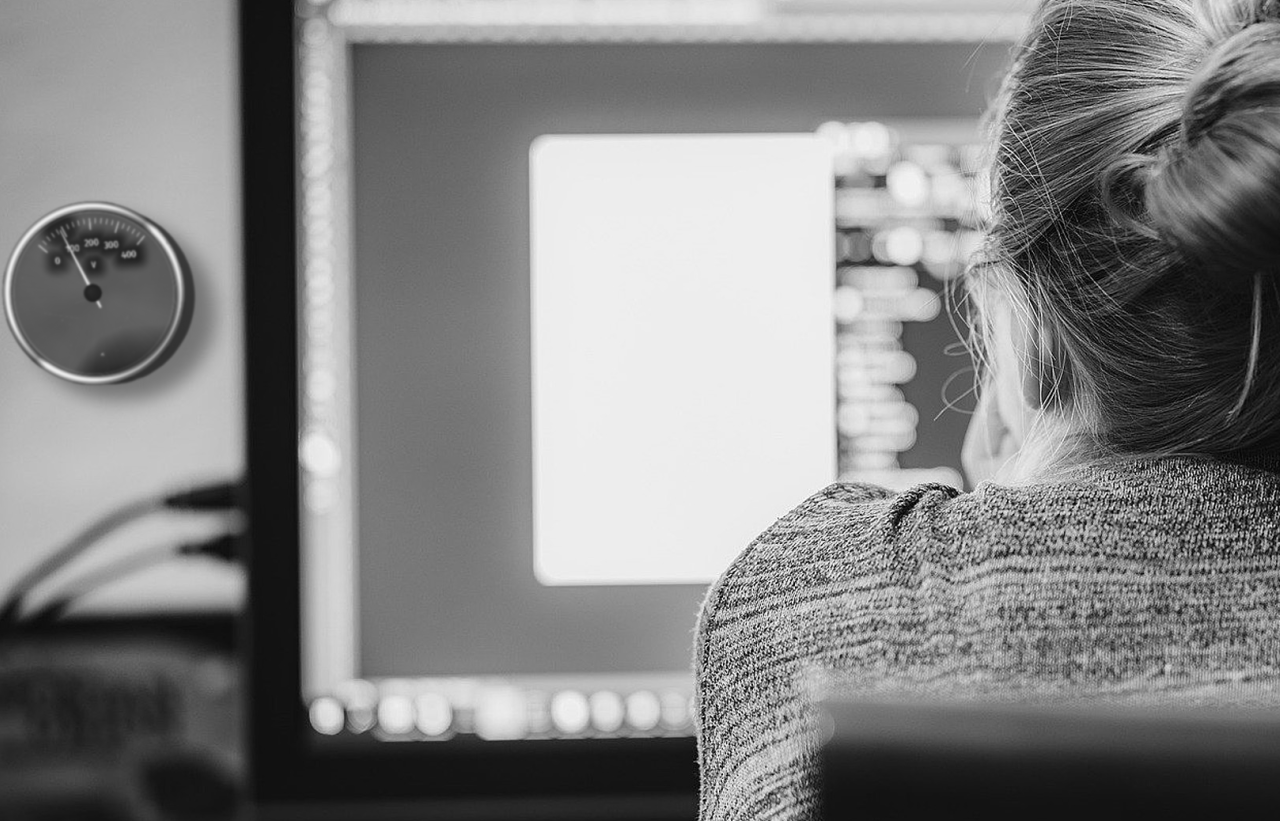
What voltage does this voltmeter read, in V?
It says 100 V
